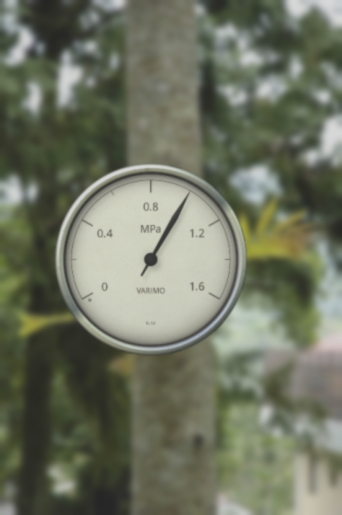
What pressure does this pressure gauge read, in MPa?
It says 1 MPa
